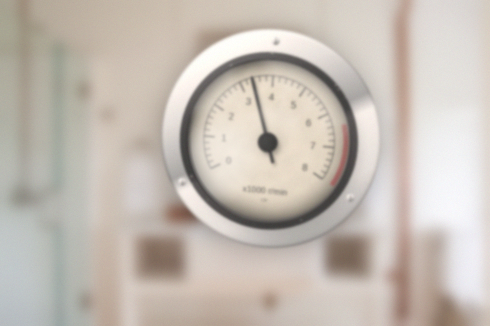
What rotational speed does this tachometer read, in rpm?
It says 3400 rpm
